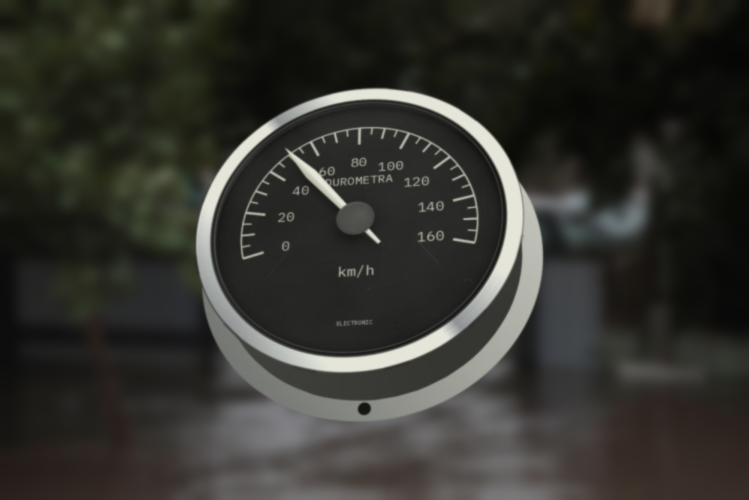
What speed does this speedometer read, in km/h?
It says 50 km/h
